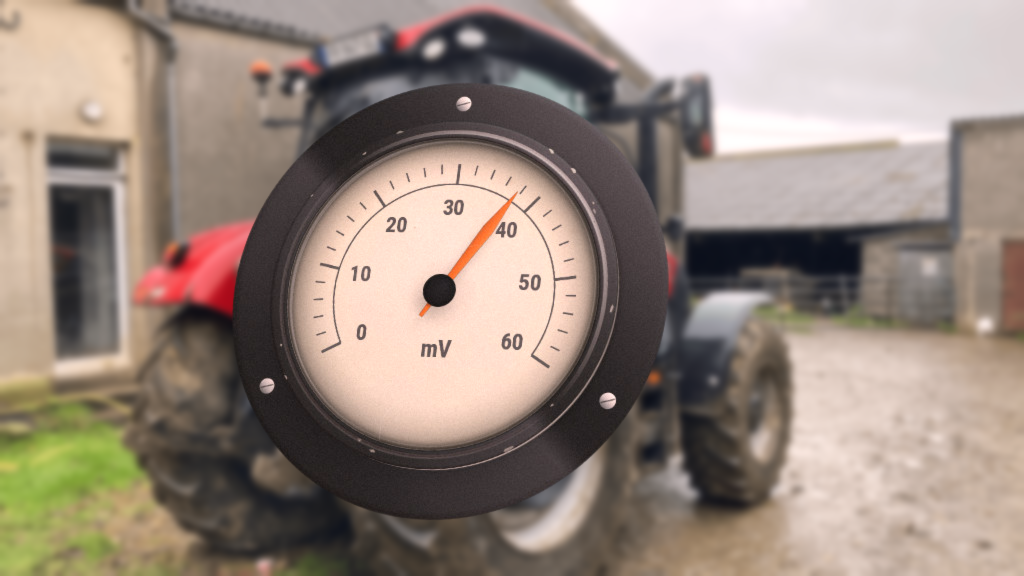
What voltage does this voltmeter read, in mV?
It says 38 mV
